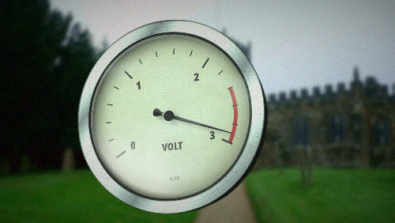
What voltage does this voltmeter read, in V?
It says 2.9 V
